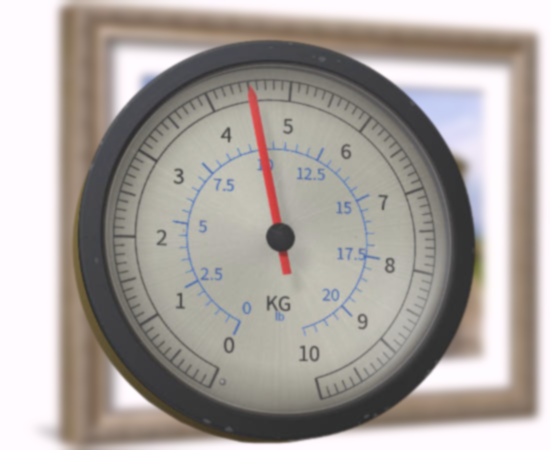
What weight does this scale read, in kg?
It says 4.5 kg
